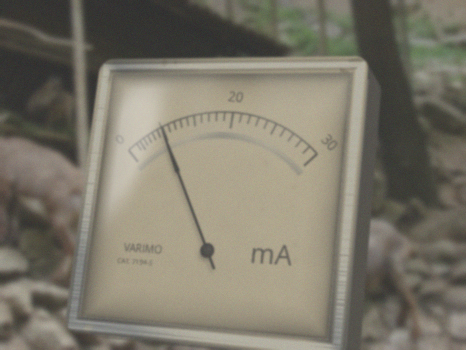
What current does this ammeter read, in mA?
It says 10 mA
